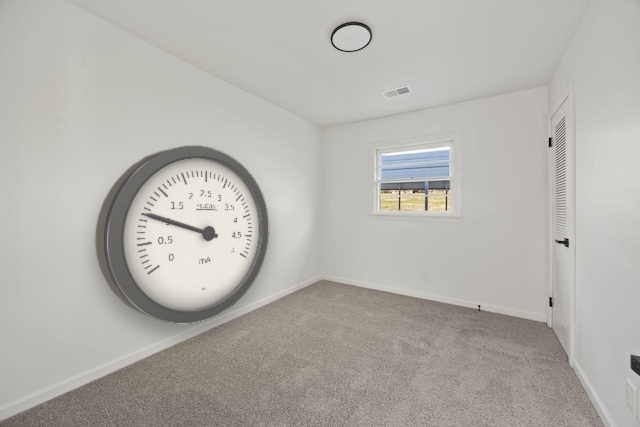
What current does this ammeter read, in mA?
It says 1 mA
